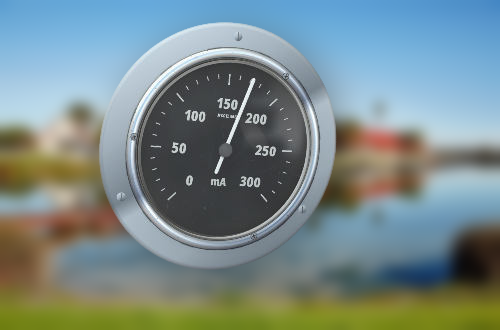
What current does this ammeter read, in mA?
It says 170 mA
